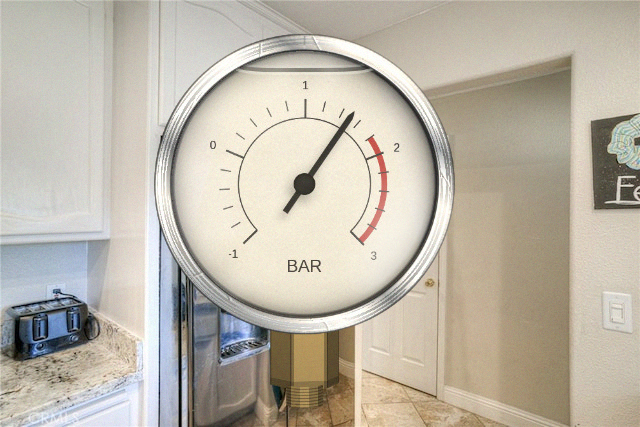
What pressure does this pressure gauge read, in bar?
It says 1.5 bar
